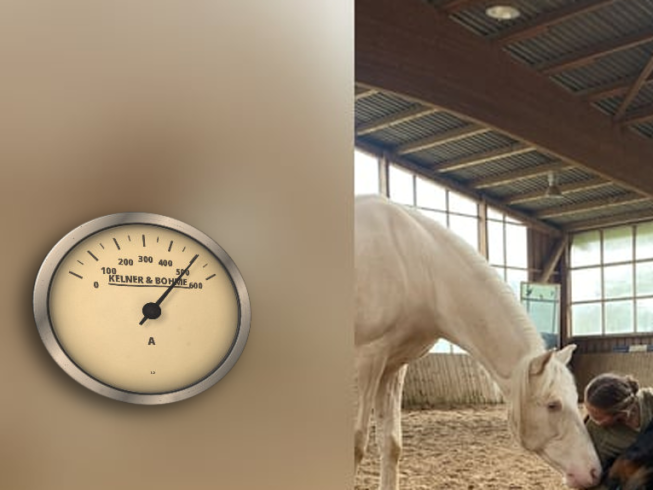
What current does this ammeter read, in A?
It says 500 A
